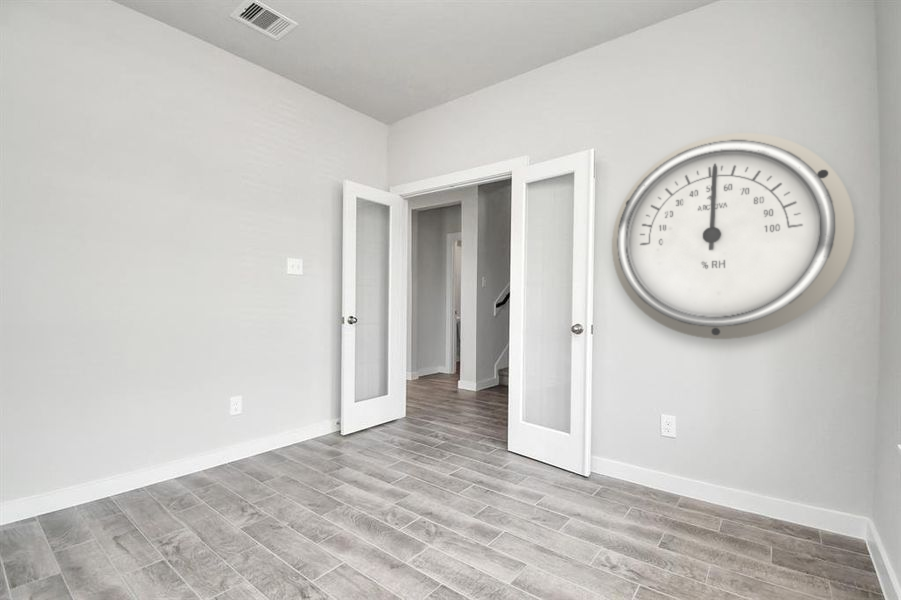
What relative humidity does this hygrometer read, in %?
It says 52.5 %
